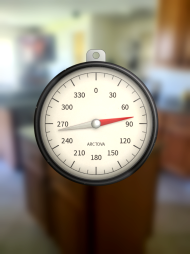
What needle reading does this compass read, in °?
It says 80 °
